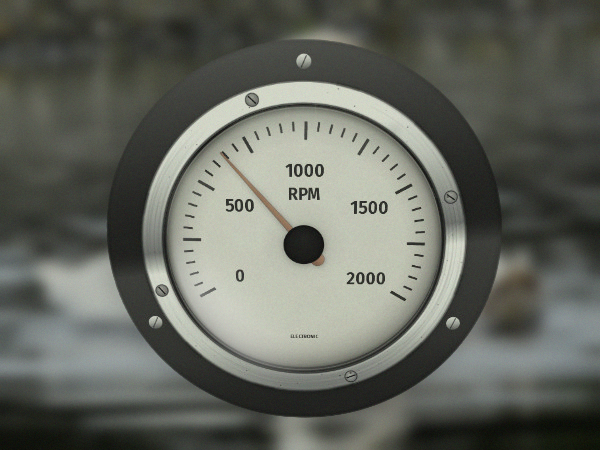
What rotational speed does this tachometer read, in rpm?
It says 650 rpm
